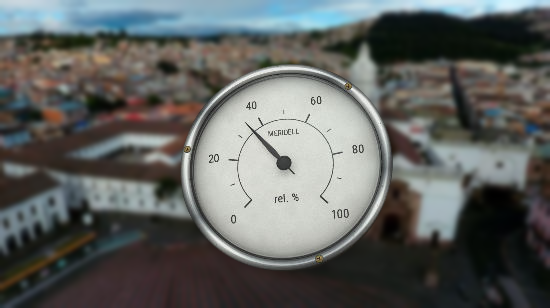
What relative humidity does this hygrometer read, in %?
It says 35 %
